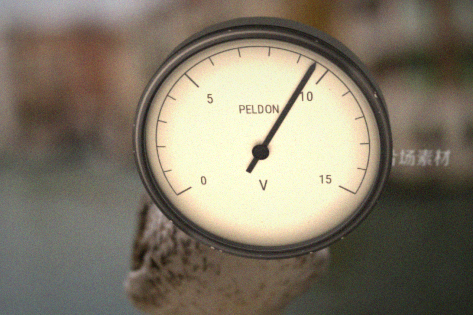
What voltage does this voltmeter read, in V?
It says 9.5 V
